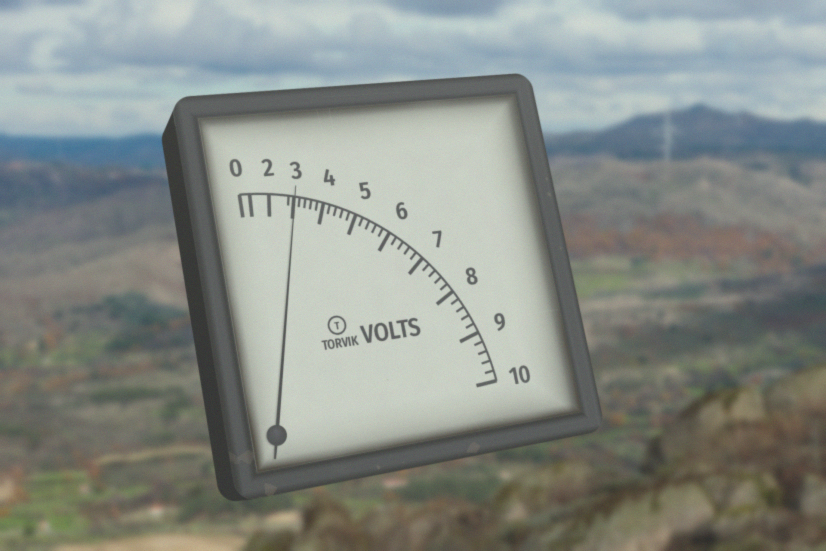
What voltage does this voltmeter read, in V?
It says 3 V
